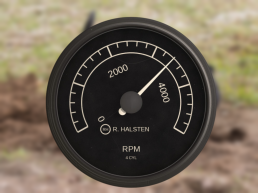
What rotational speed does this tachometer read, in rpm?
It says 3400 rpm
